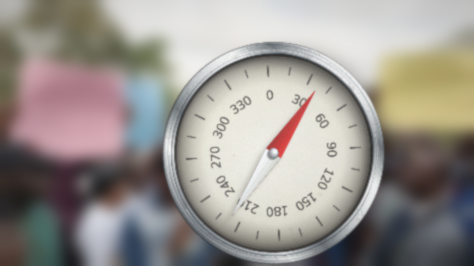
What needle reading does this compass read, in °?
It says 37.5 °
